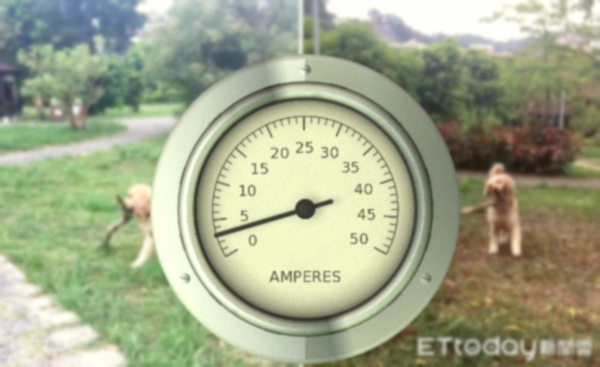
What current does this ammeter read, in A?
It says 3 A
